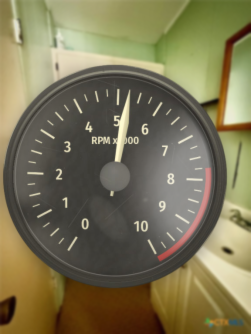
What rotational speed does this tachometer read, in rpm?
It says 5250 rpm
